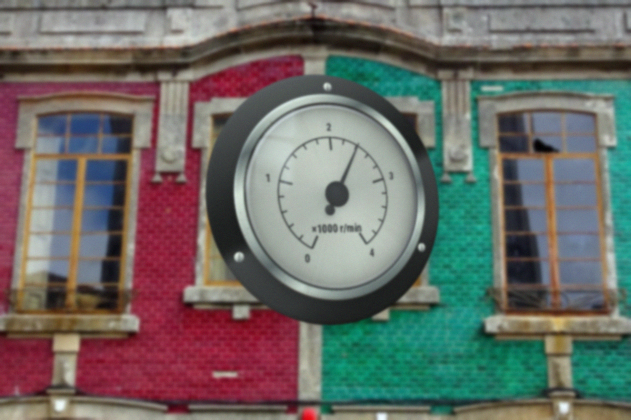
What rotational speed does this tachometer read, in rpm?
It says 2400 rpm
